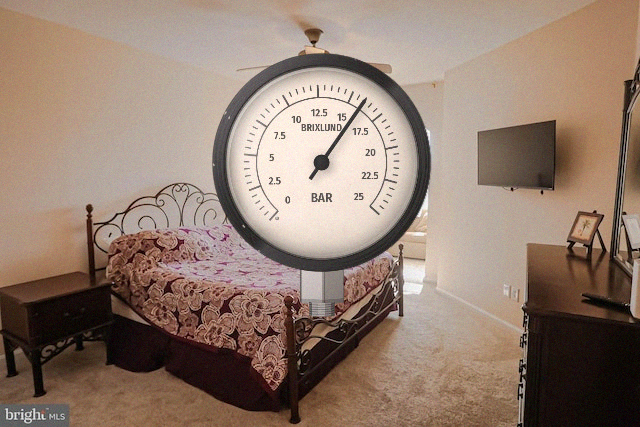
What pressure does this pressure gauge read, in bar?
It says 16 bar
